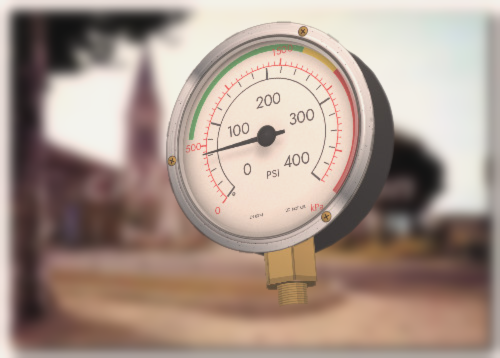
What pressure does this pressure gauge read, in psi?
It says 60 psi
